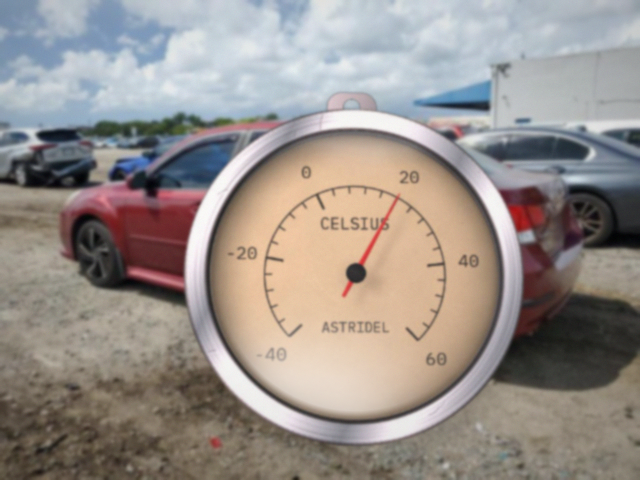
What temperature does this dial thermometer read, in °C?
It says 20 °C
